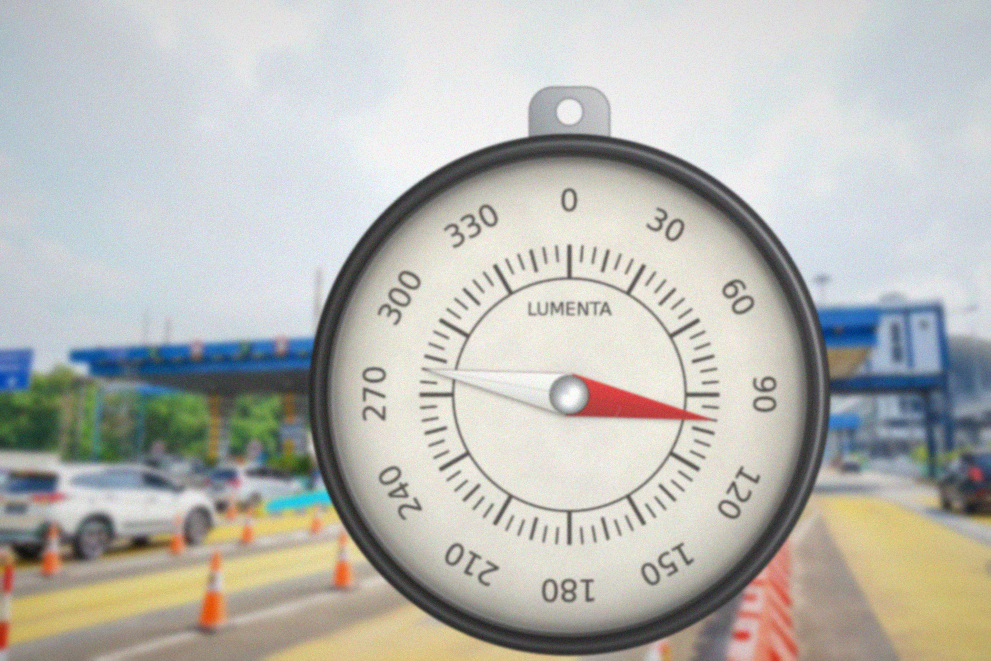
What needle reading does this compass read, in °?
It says 100 °
